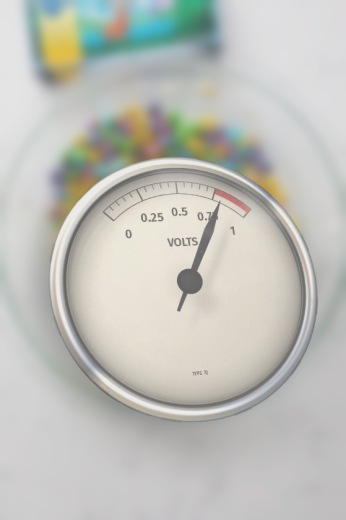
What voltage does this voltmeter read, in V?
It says 0.8 V
